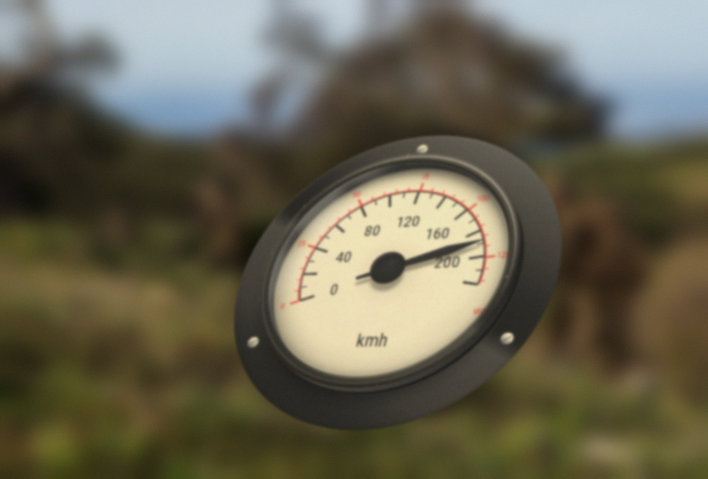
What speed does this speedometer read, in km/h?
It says 190 km/h
